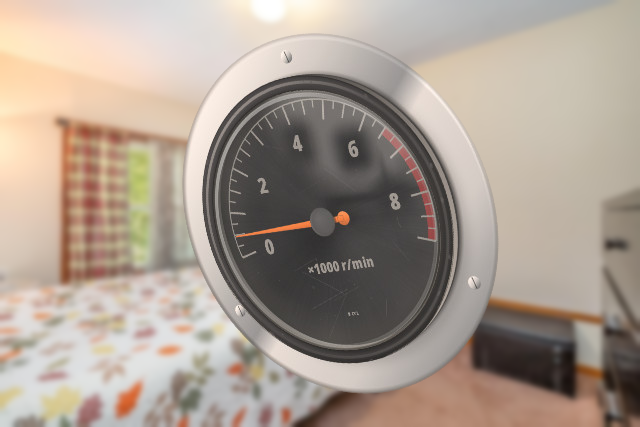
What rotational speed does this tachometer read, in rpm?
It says 500 rpm
